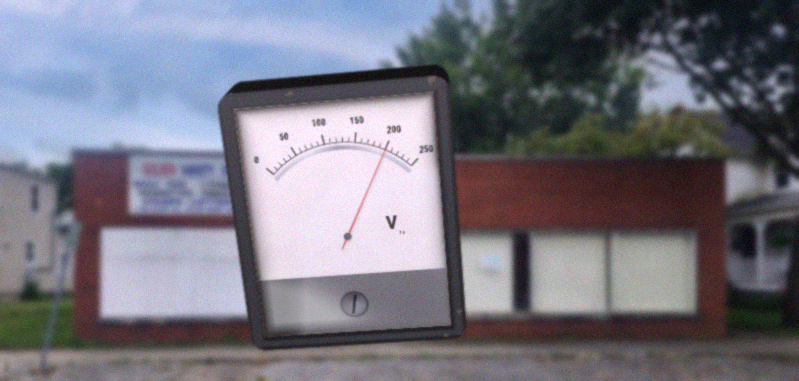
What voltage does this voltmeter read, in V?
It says 200 V
